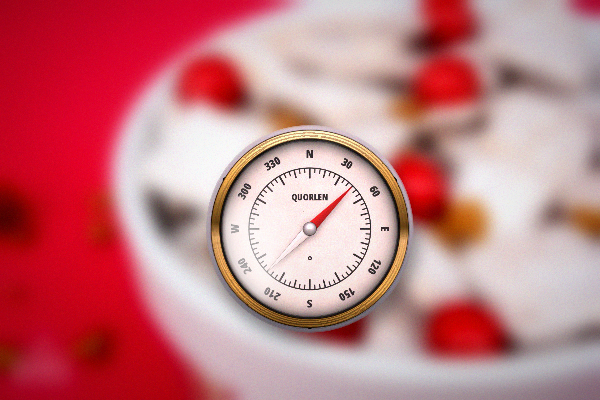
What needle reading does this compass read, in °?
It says 45 °
